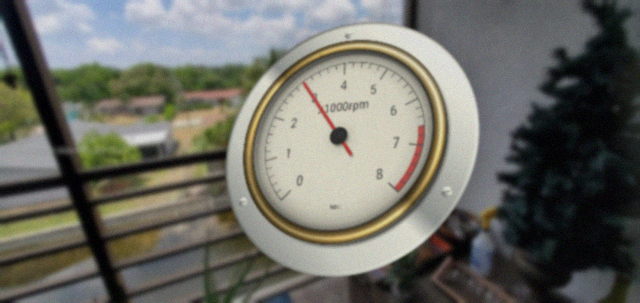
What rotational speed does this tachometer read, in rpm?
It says 3000 rpm
